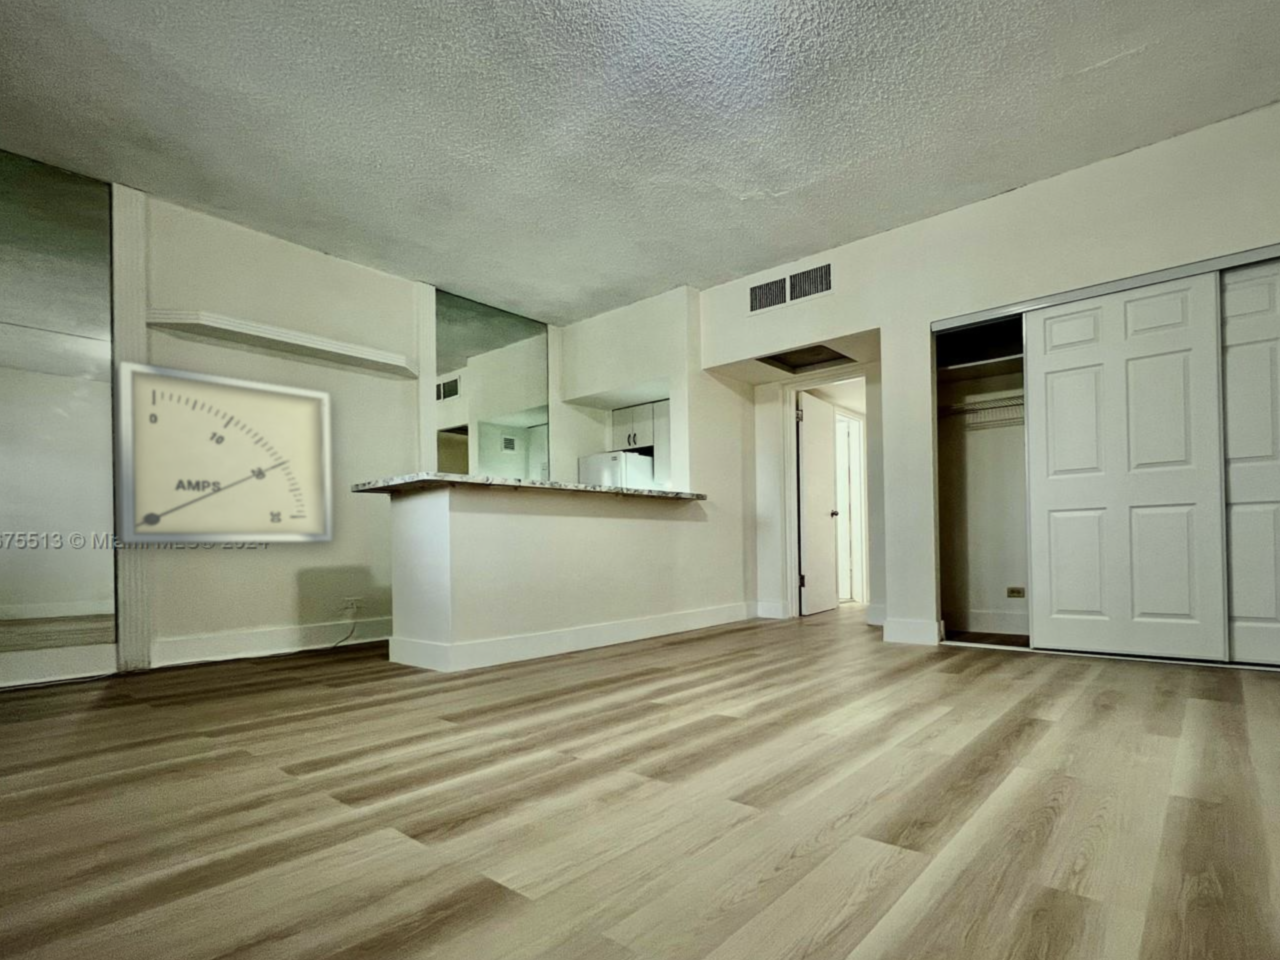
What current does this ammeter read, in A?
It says 20 A
